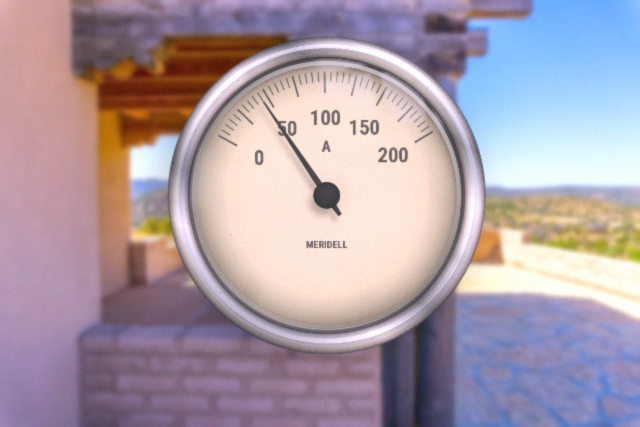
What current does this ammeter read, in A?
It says 45 A
